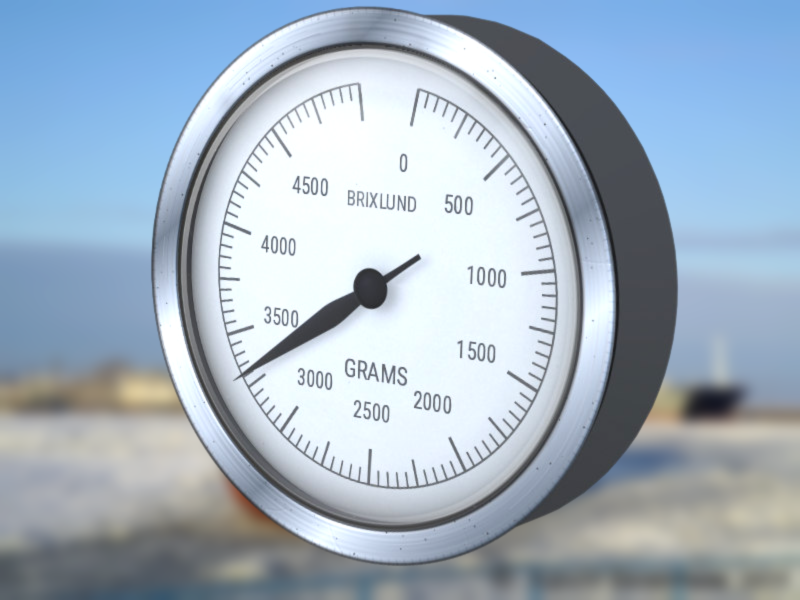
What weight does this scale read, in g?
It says 3300 g
